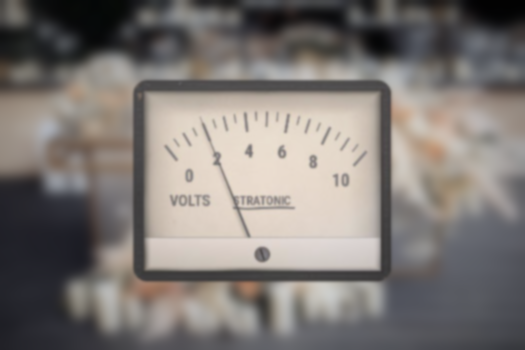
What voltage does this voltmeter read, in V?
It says 2 V
